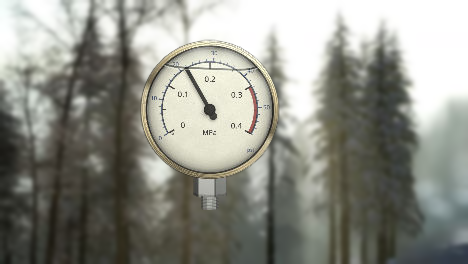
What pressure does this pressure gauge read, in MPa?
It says 0.15 MPa
